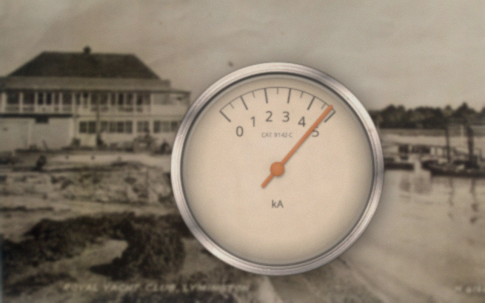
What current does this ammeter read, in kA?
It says 4.75 kA
